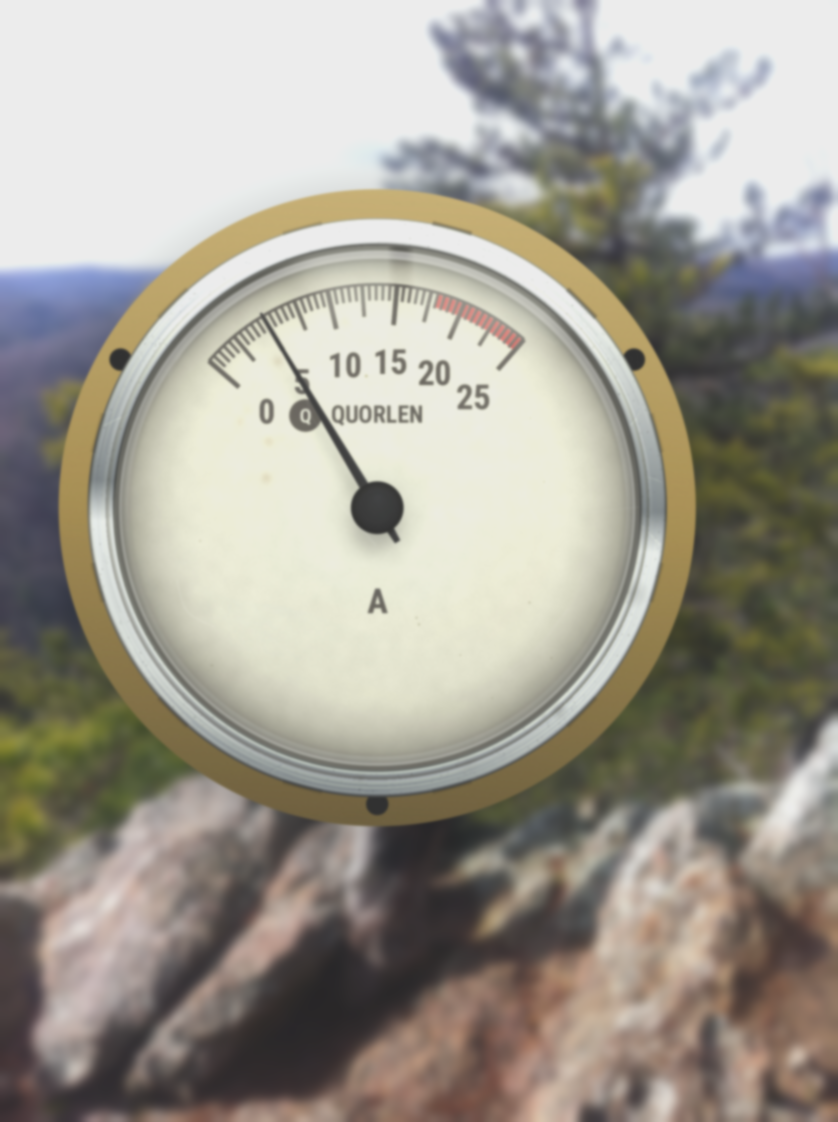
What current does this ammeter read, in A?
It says 5 A
